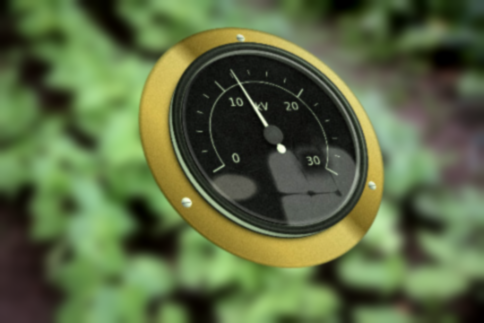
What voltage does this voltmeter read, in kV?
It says 12 kV
